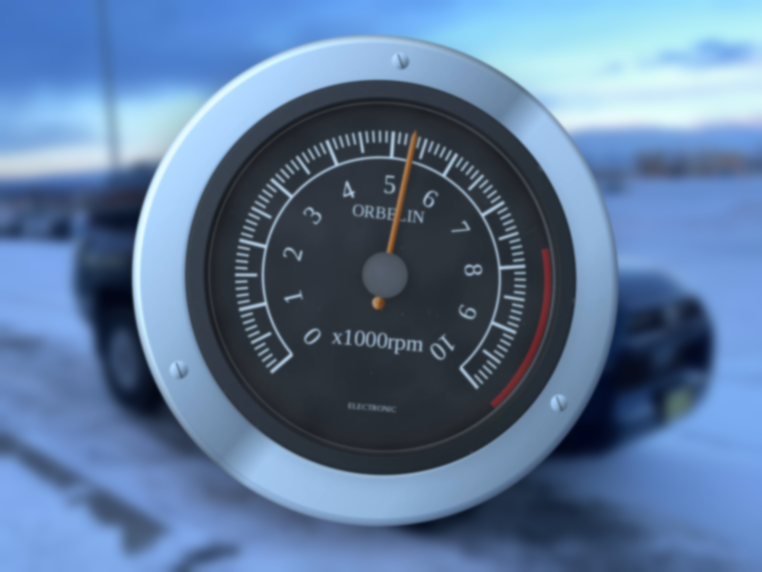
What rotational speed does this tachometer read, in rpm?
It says 5300 rpm
